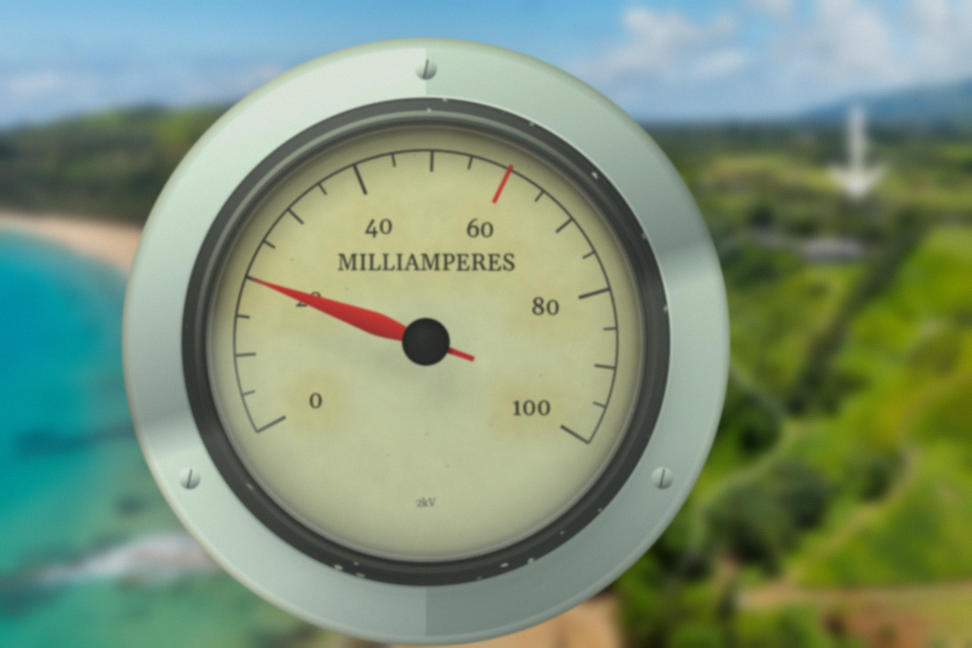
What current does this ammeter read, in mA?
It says 20 mA
